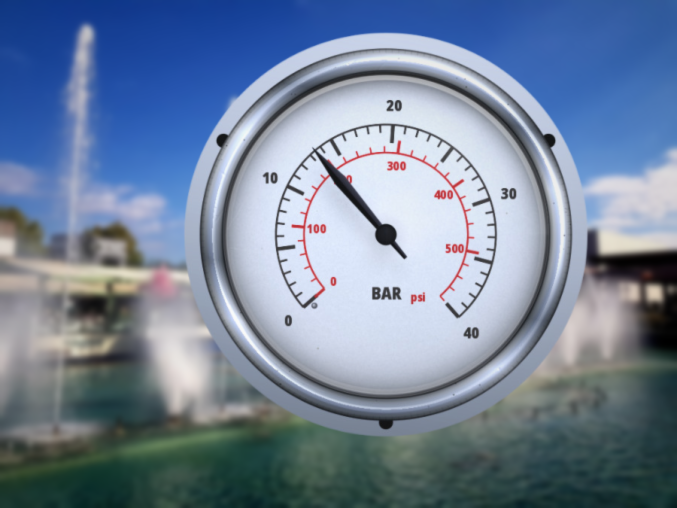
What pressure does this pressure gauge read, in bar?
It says 13.5 bar
